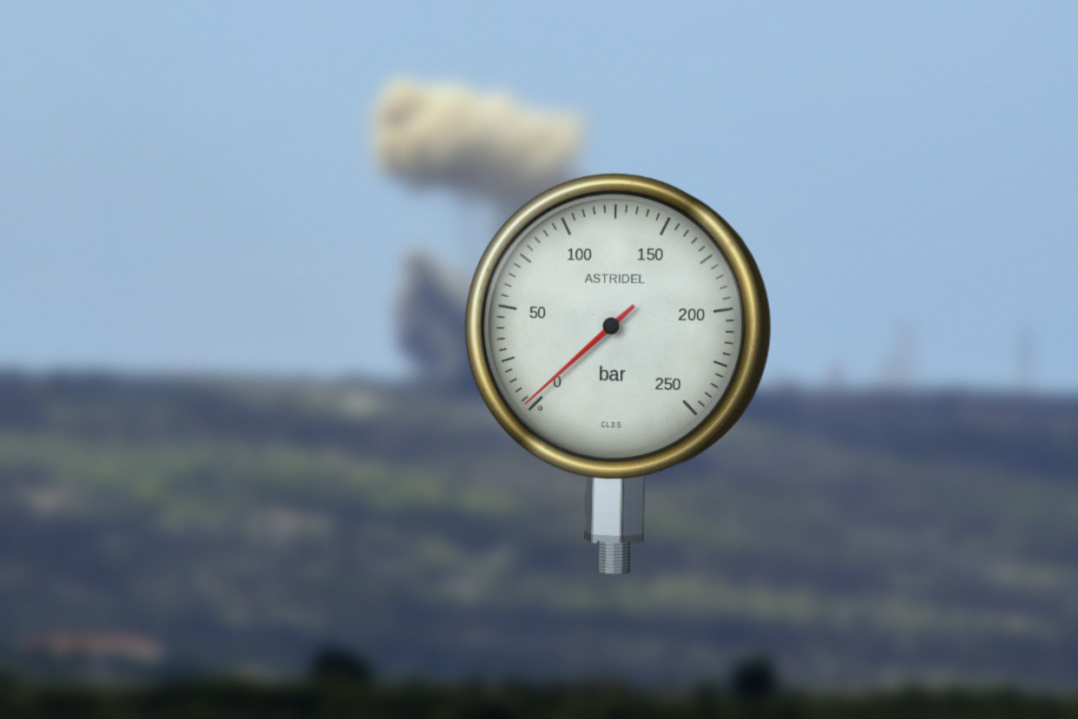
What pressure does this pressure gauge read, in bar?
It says 2.5 bar
